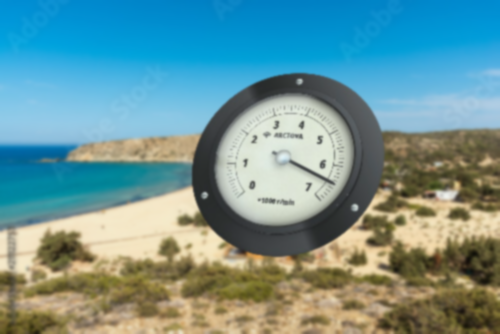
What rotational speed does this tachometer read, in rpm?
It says 6500 rpm
